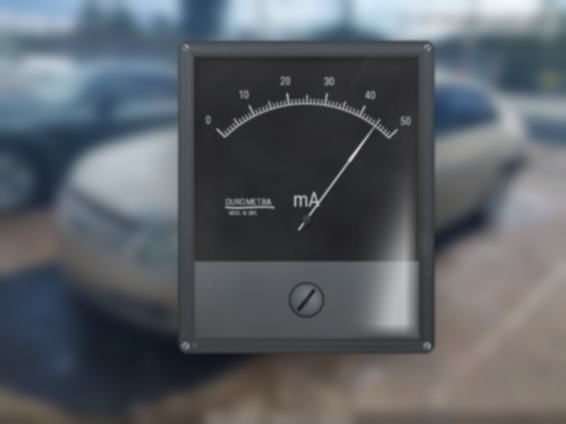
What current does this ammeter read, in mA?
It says 45 mA
